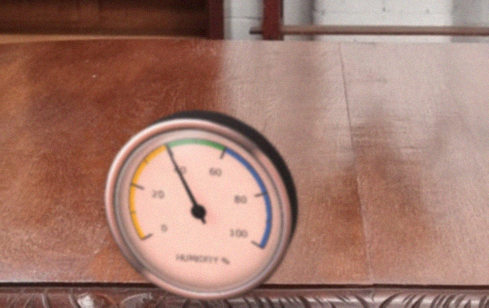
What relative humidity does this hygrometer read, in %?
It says 40 %
